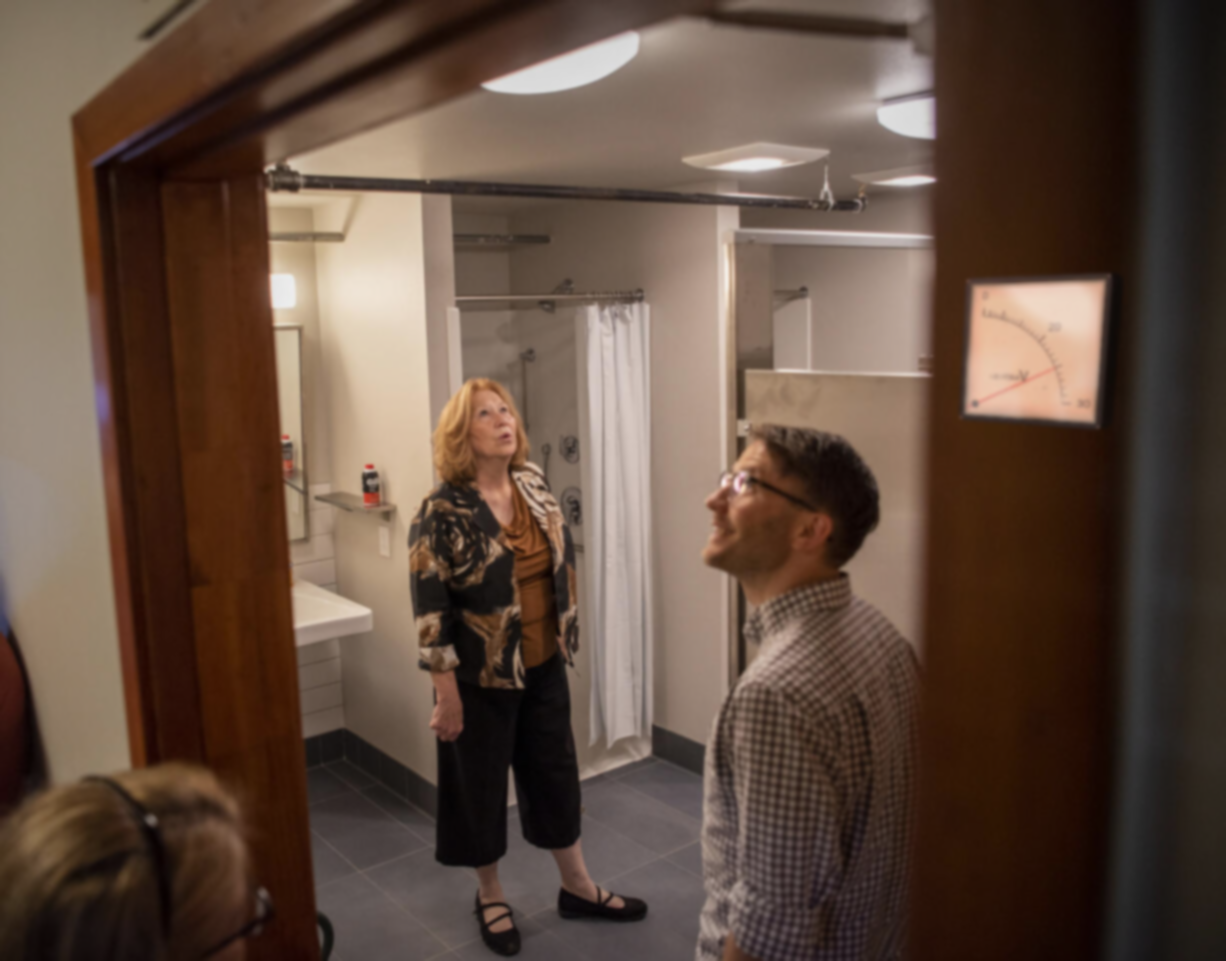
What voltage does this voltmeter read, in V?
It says 25 V
